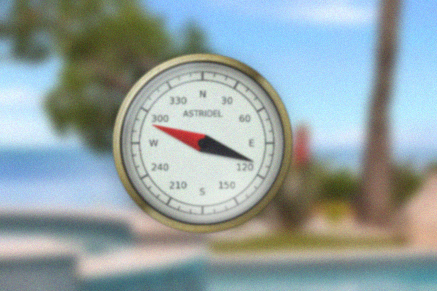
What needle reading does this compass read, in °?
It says 290 °
